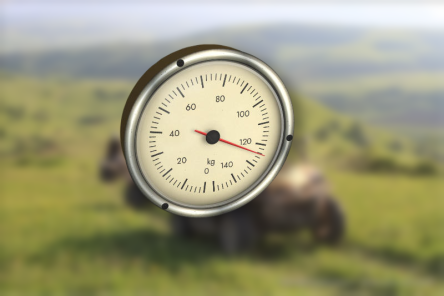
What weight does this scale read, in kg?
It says 124 kg
